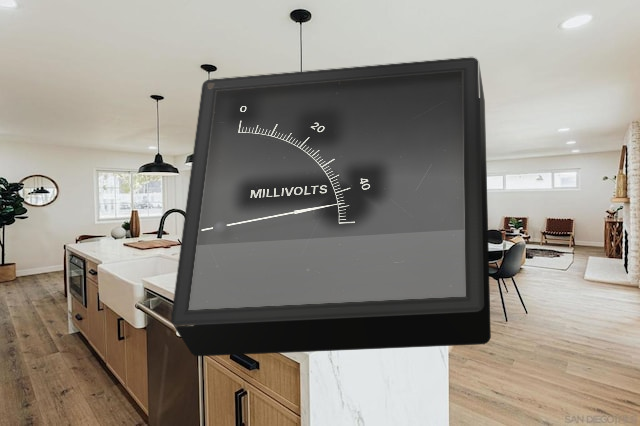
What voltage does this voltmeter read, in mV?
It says 45 mV
